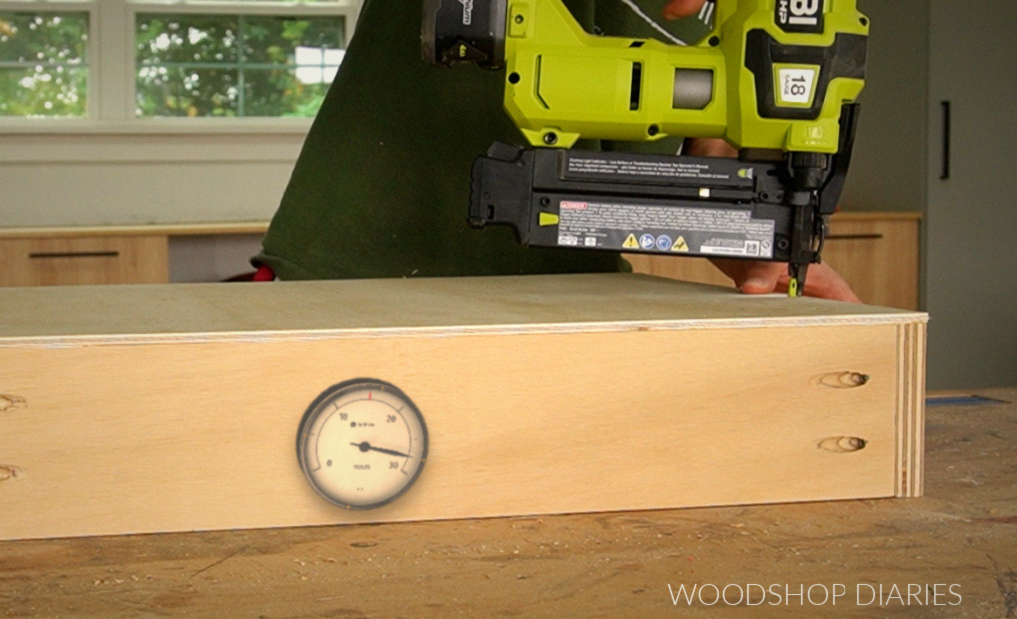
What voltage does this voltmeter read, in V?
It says 27.5 V
